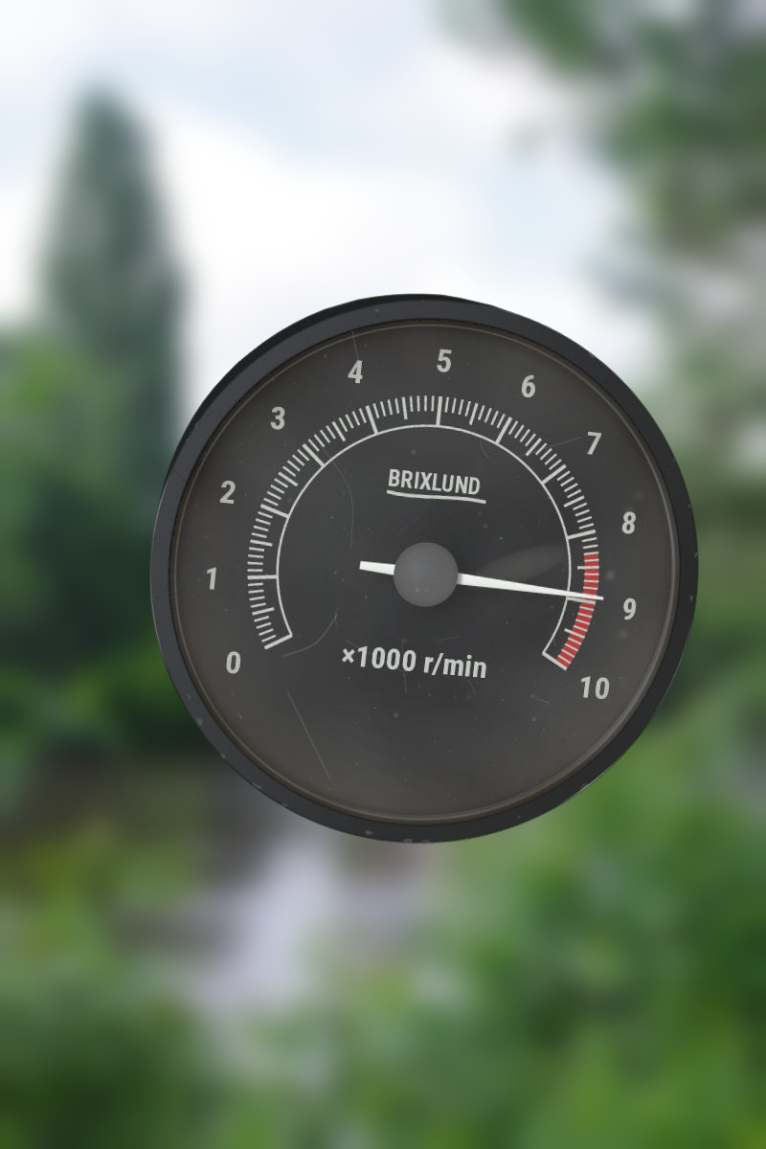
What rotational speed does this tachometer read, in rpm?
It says 8900 rpm
